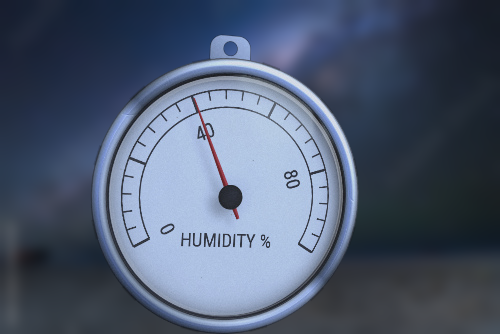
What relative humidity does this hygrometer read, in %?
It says 40 %
